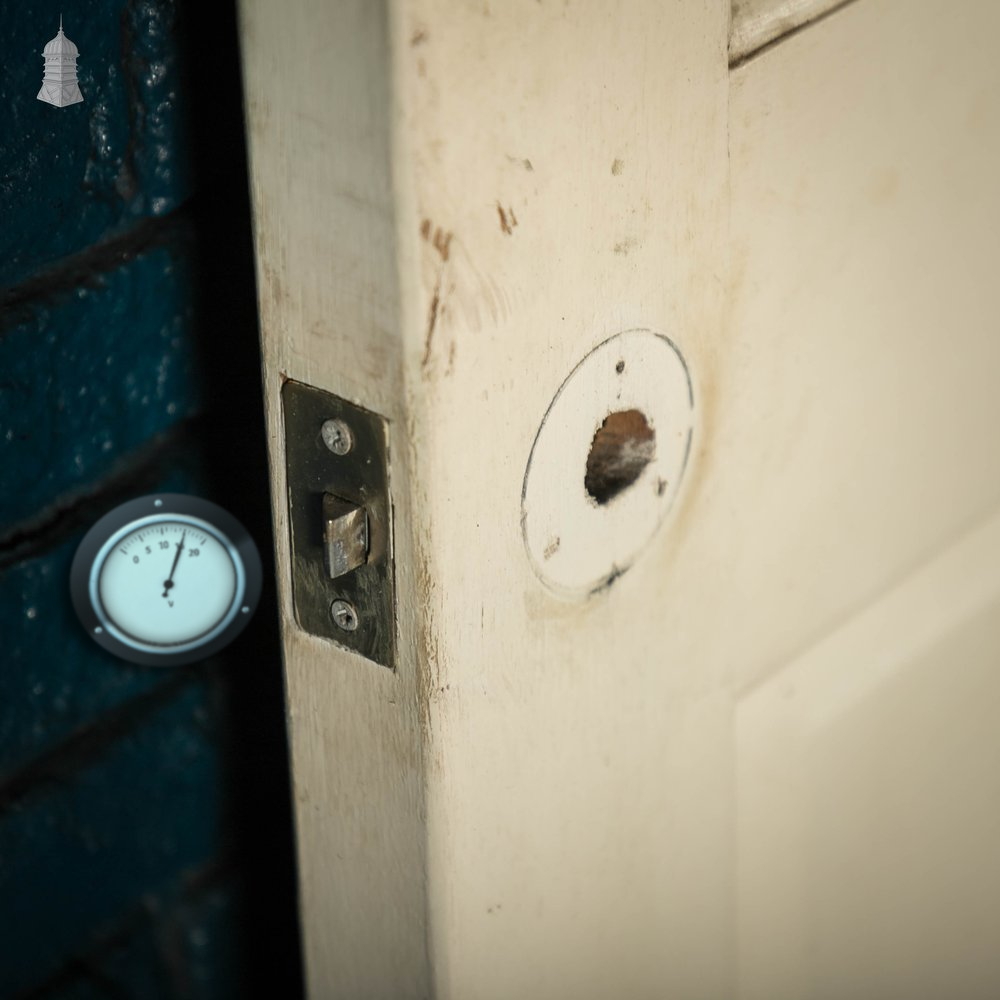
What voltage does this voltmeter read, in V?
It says 15 V
